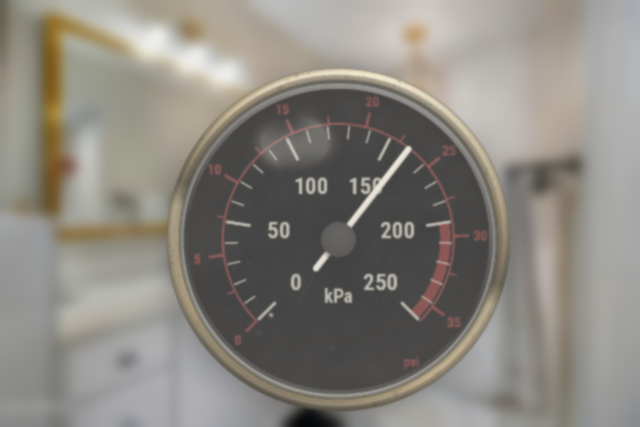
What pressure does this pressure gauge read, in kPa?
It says 160 kPa
